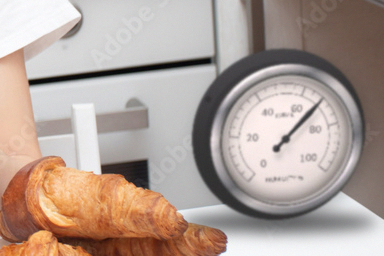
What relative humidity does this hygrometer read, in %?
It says 68 %
